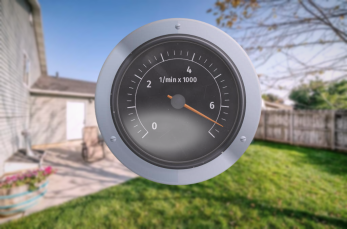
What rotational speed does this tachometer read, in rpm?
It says 6600 rpm
